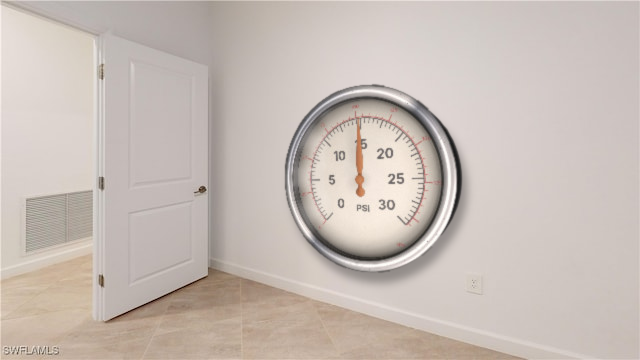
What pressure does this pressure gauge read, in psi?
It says 15 psi
